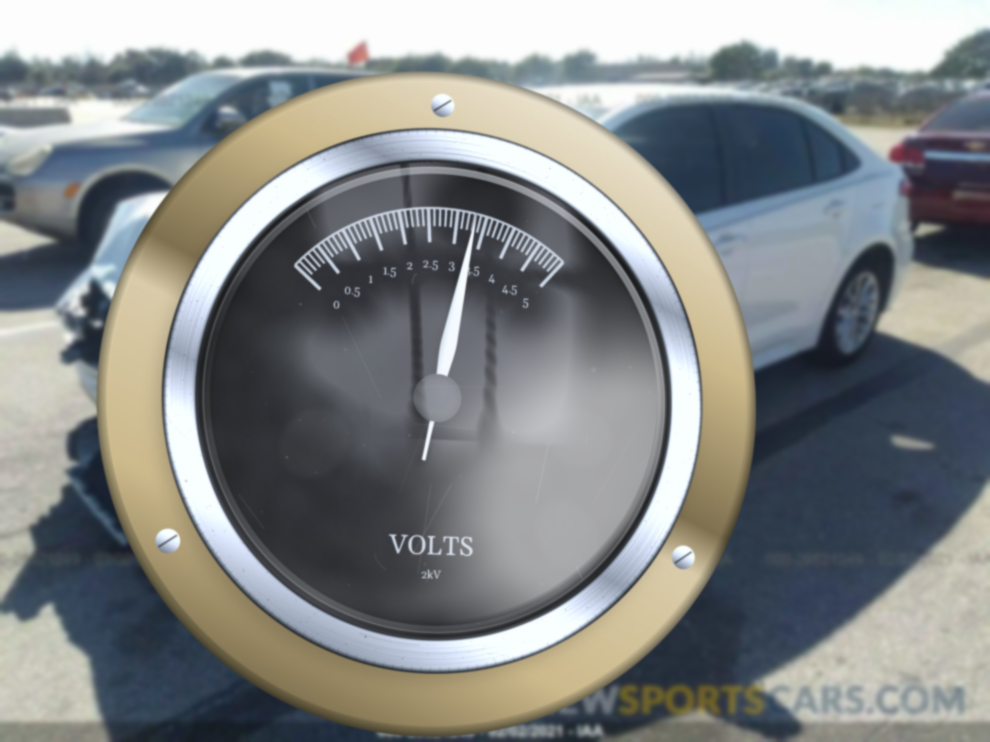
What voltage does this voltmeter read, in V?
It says 3.3 V
